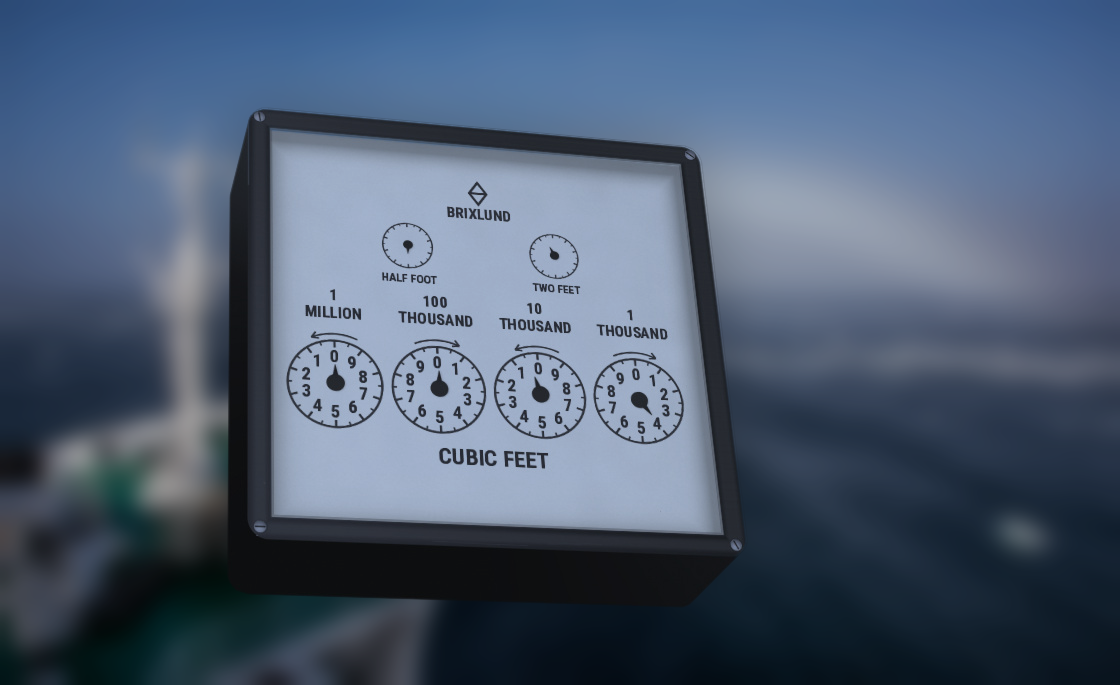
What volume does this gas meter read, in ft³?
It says 400 ft³
